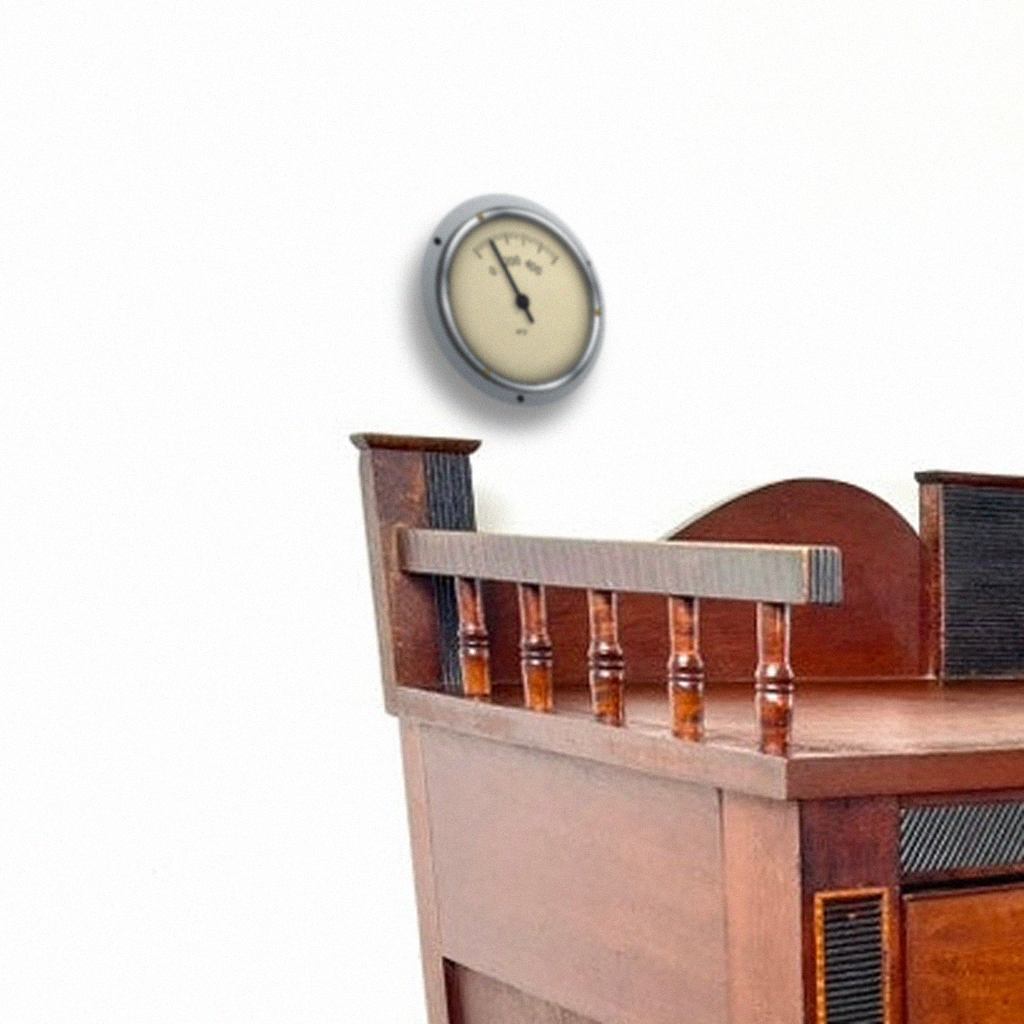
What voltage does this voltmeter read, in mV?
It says 100 mV
